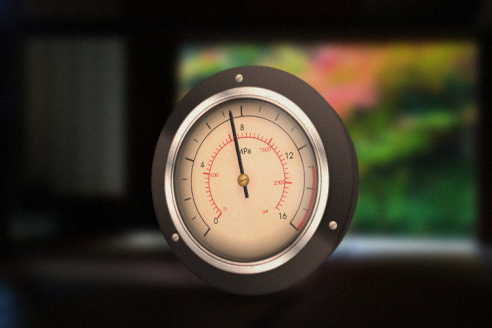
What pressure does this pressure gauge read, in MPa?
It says 7.5 MPa
